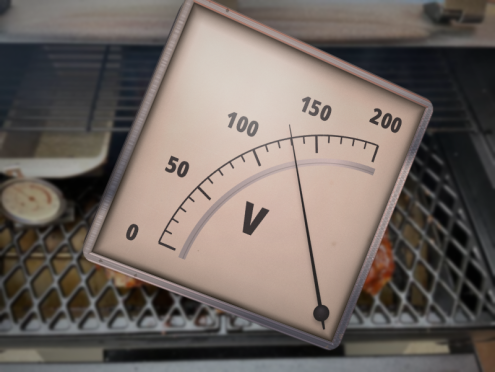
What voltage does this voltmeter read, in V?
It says 130 V
